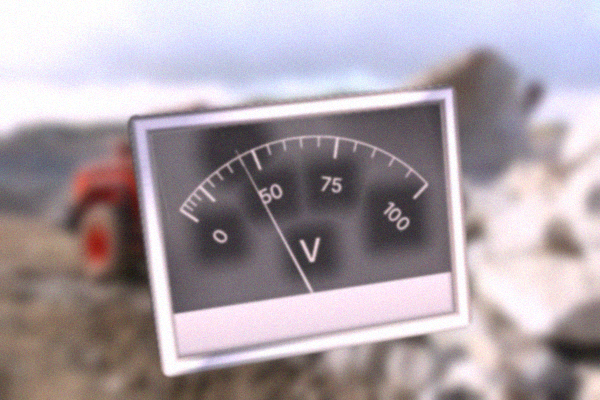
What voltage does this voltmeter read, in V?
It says 45 V
